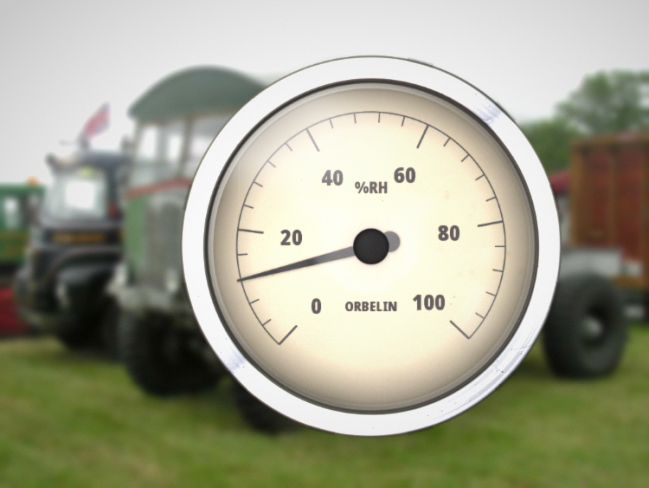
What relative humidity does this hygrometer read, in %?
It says 12 %
